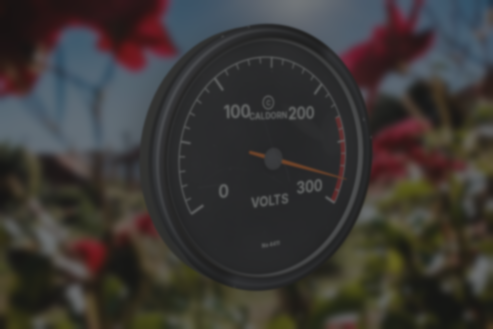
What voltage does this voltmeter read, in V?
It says 280 V
